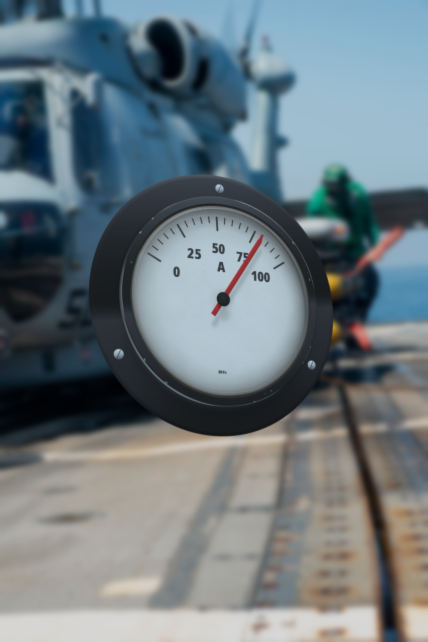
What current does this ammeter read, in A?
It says 80 A
